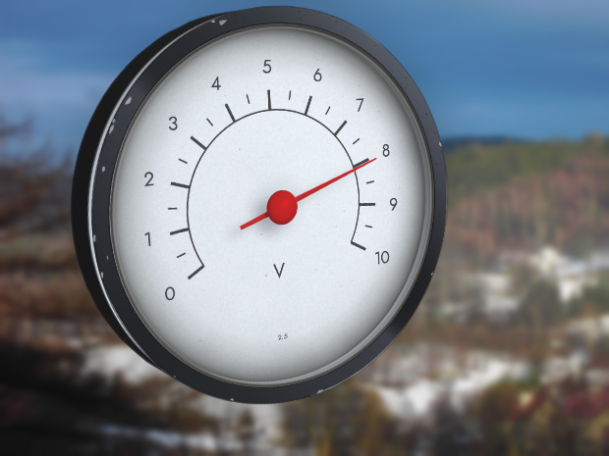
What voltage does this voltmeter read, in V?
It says 8 V
